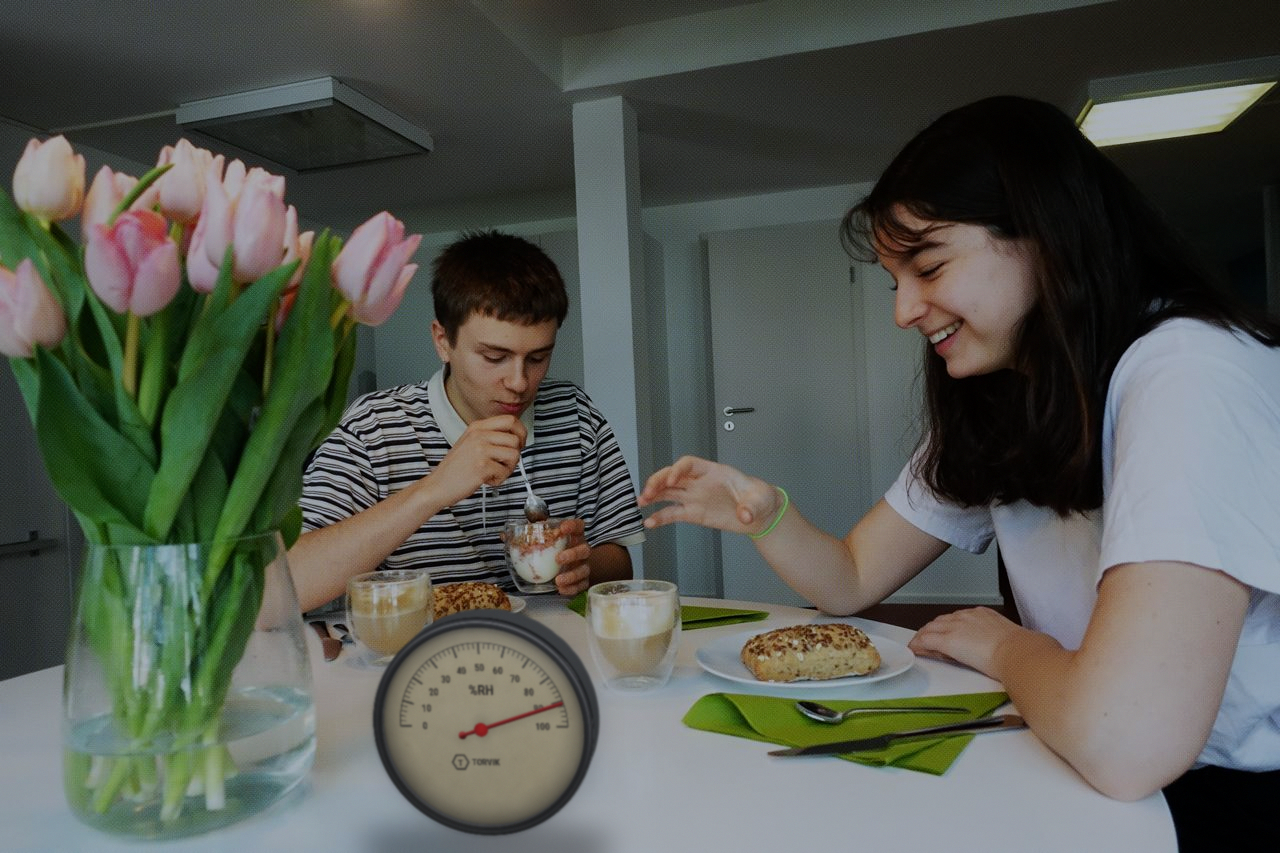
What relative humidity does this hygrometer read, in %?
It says 90 %
